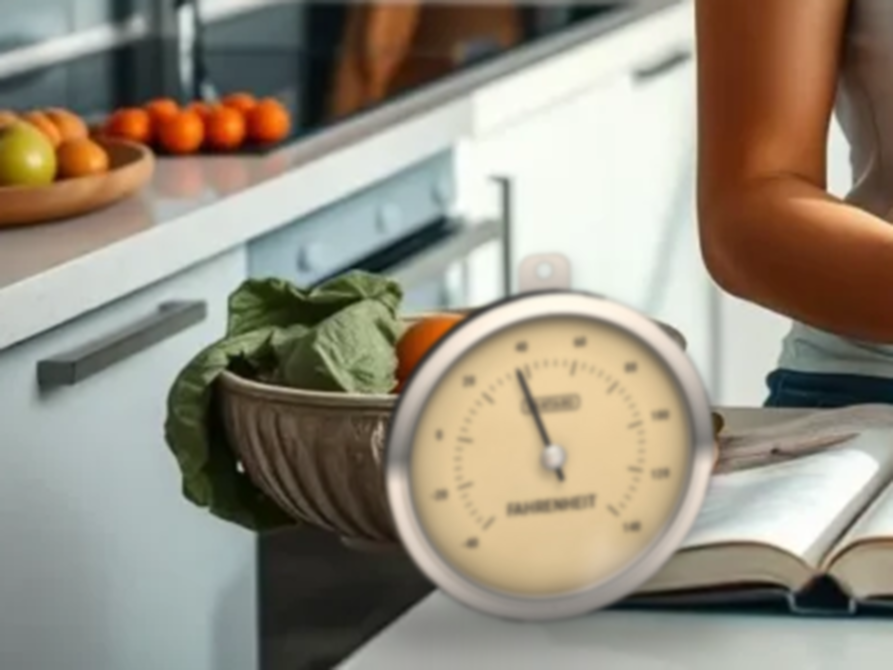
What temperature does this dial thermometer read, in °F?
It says 36 °F
